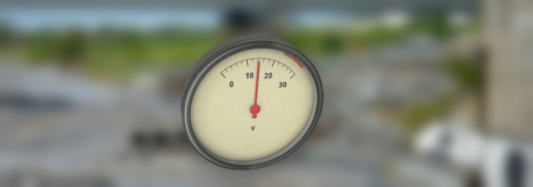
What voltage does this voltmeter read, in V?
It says 14 V
